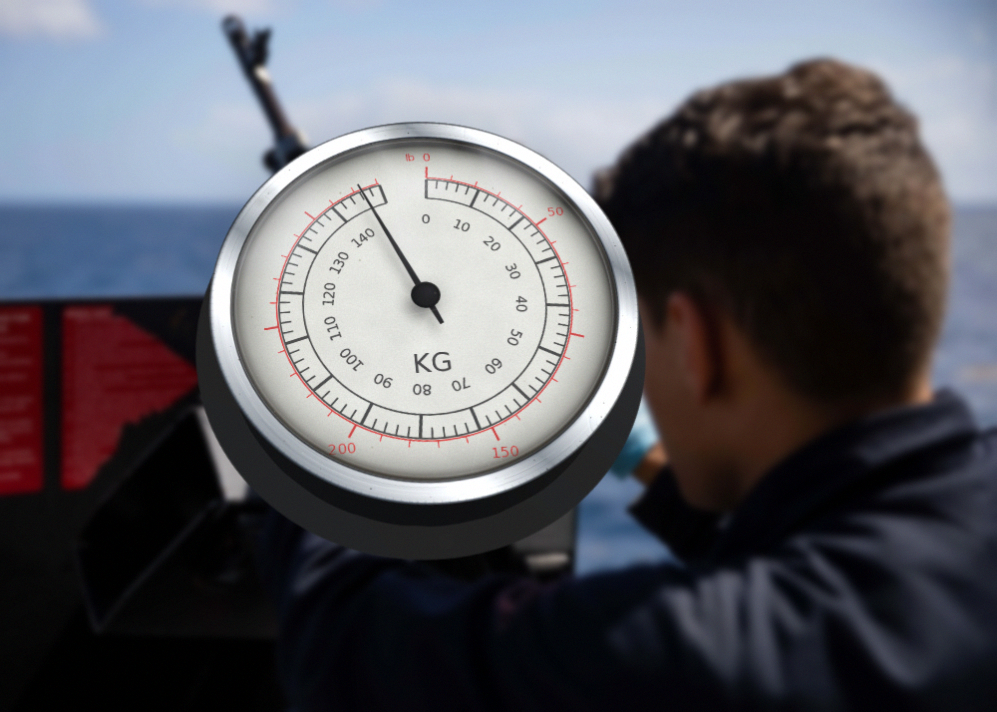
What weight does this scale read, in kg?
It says 146 kg
